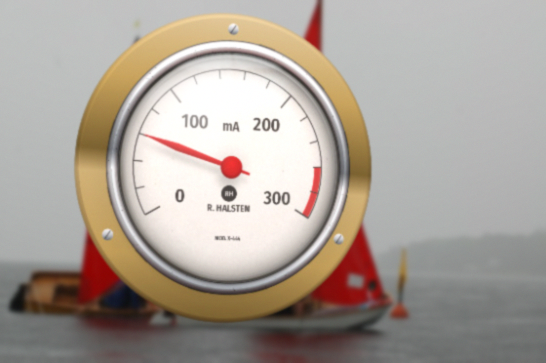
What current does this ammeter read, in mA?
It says 60 mA
